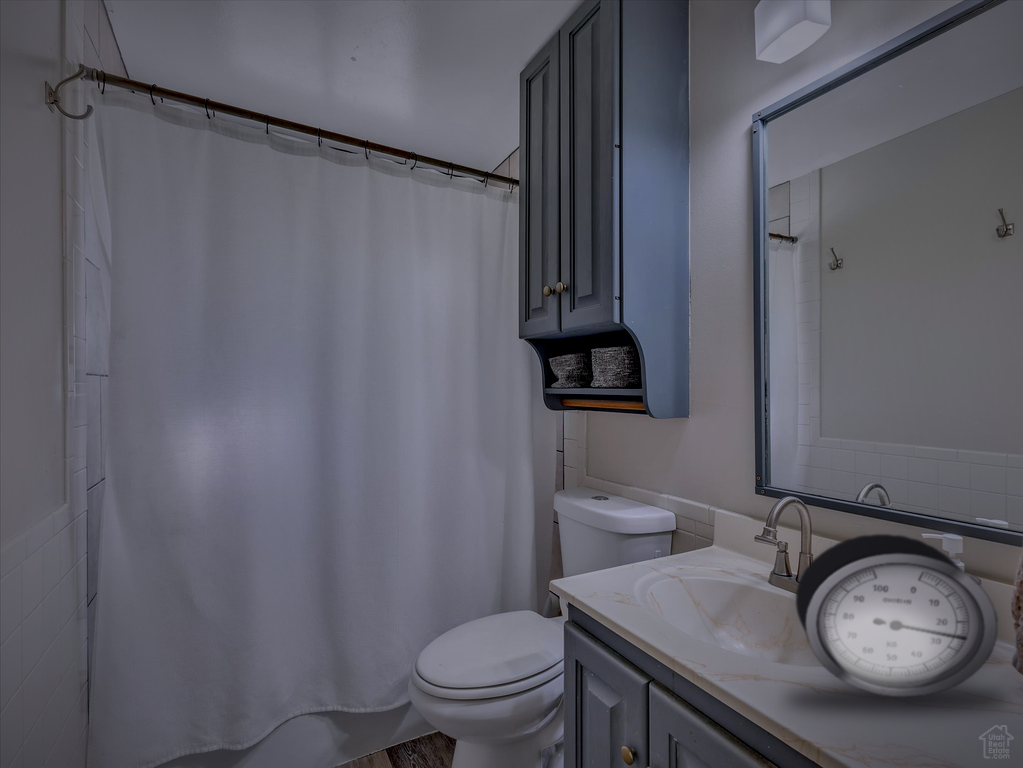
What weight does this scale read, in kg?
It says 25 kg
